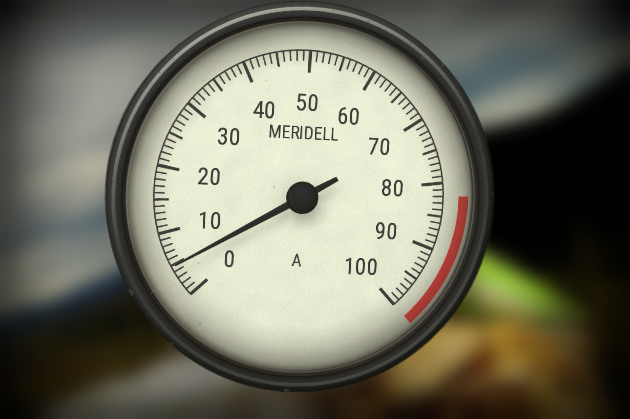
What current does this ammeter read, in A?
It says 5 A
